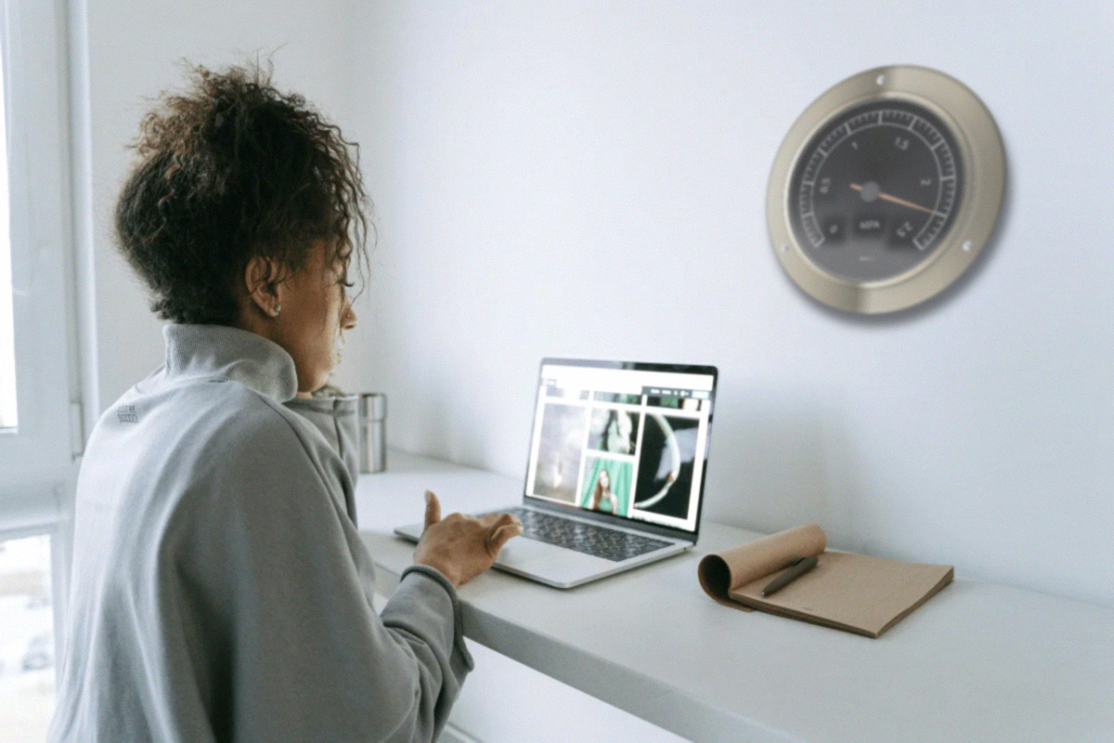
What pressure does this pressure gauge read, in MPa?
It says 2.25 MPa
